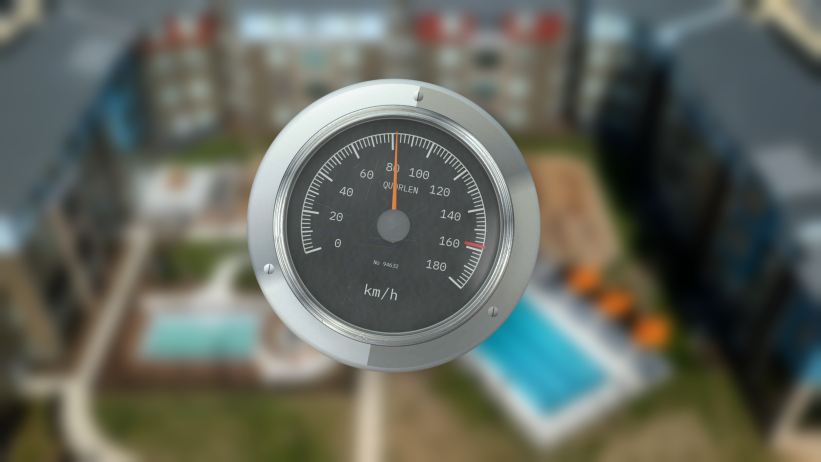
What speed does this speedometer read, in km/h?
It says 82 km/h
